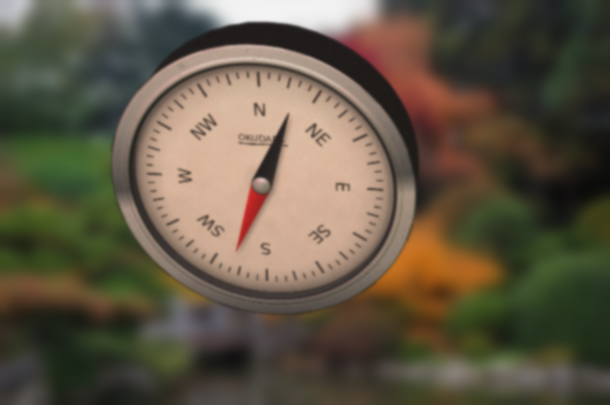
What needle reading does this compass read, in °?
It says 200 °
